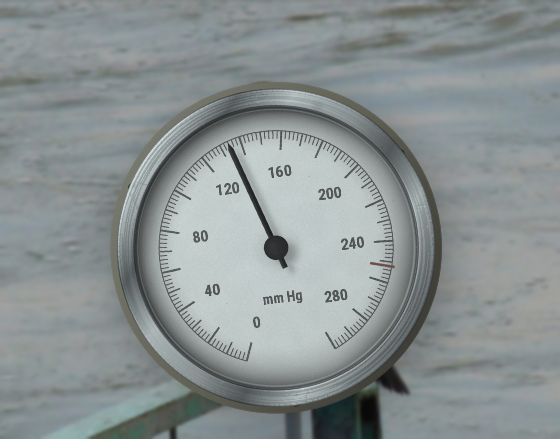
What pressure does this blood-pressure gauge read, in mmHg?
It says 134 mmHg
